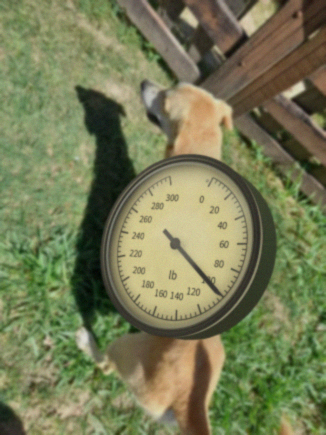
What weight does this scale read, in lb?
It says 100 lb
